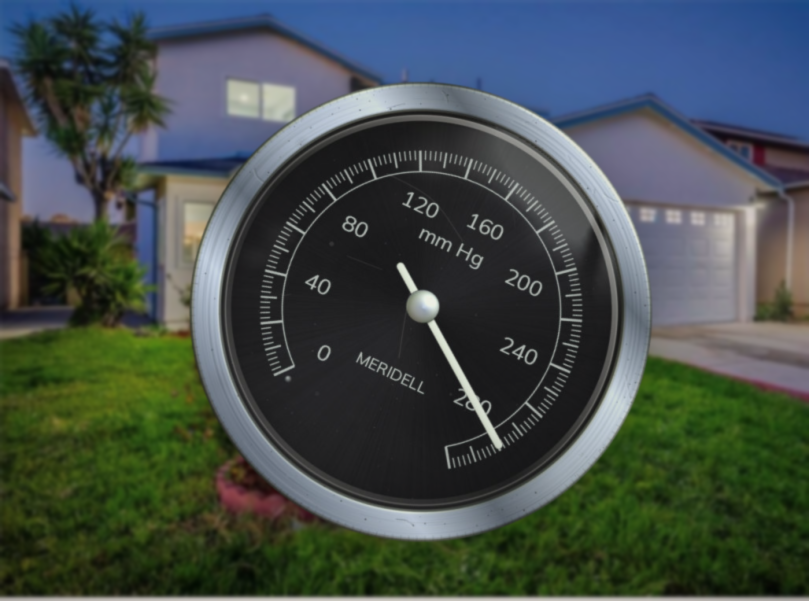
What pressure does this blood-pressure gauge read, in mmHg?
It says 280 mmHg
